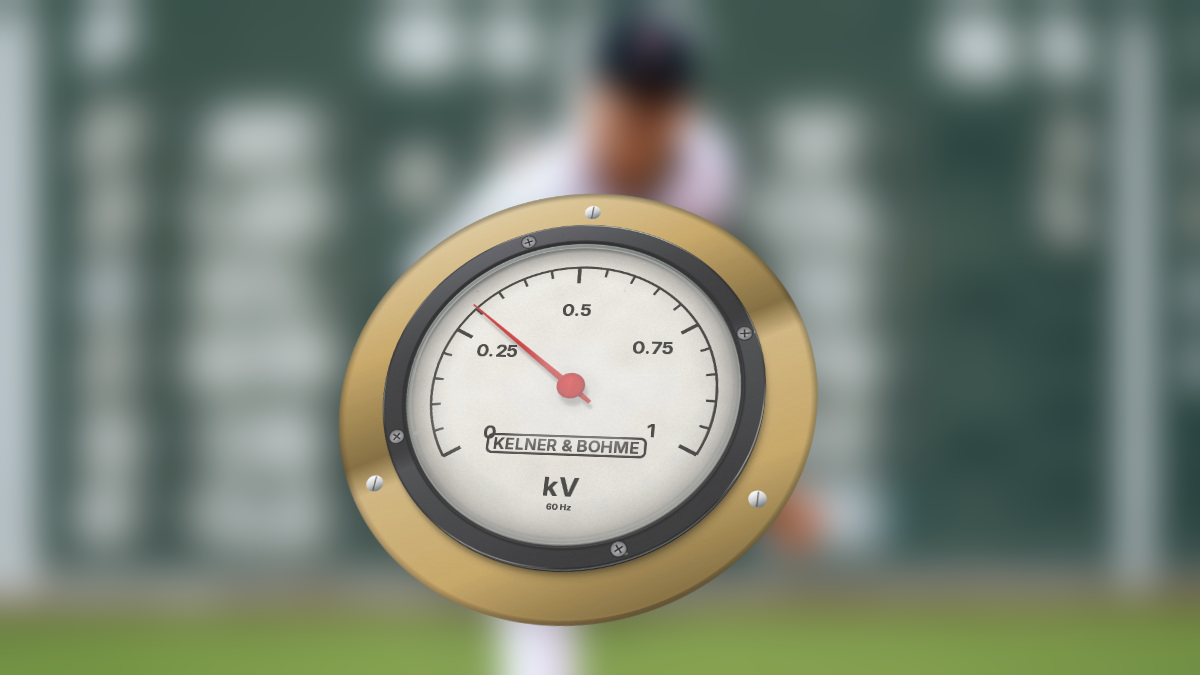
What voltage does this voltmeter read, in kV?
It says 0.3 kV
